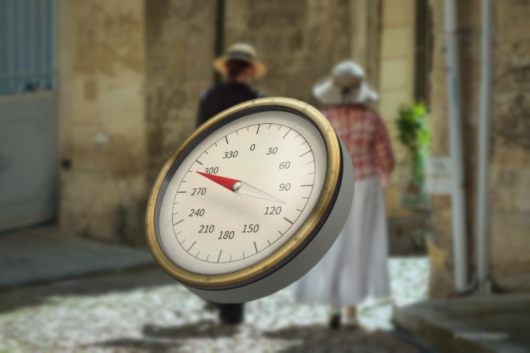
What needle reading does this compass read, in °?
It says 290 °
